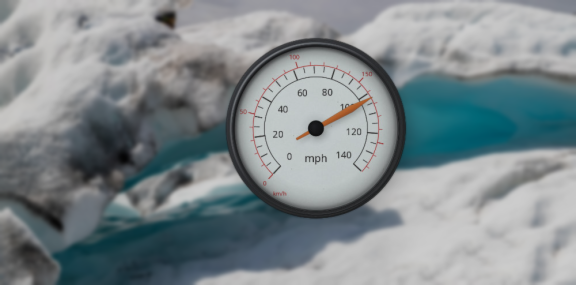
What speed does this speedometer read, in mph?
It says 102.5 mph
